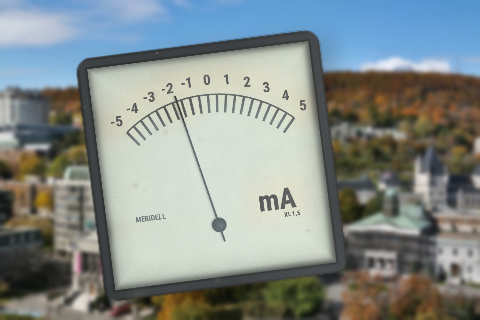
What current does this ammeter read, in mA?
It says -1.75 mA
